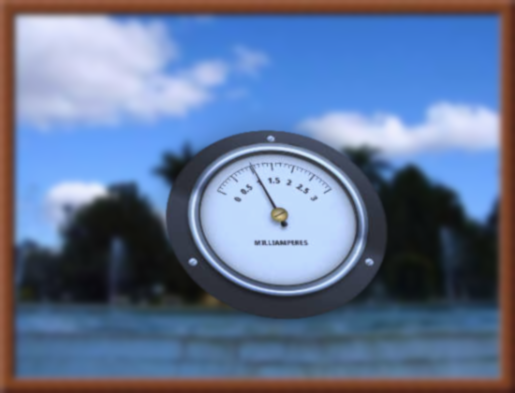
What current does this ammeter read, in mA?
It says 1 mA
